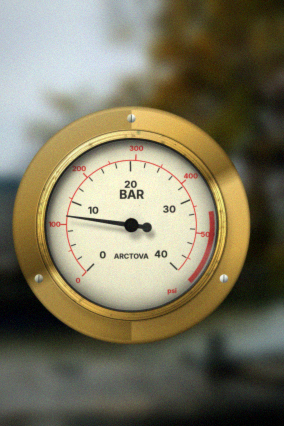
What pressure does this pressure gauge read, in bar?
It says 8 bar
